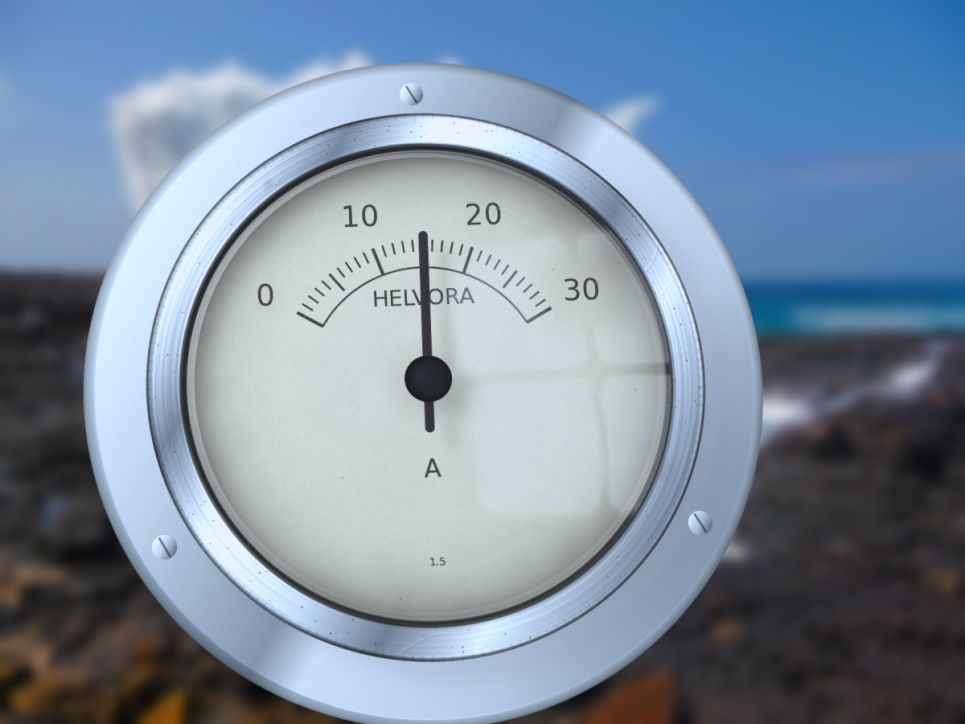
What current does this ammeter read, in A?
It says 15 A
